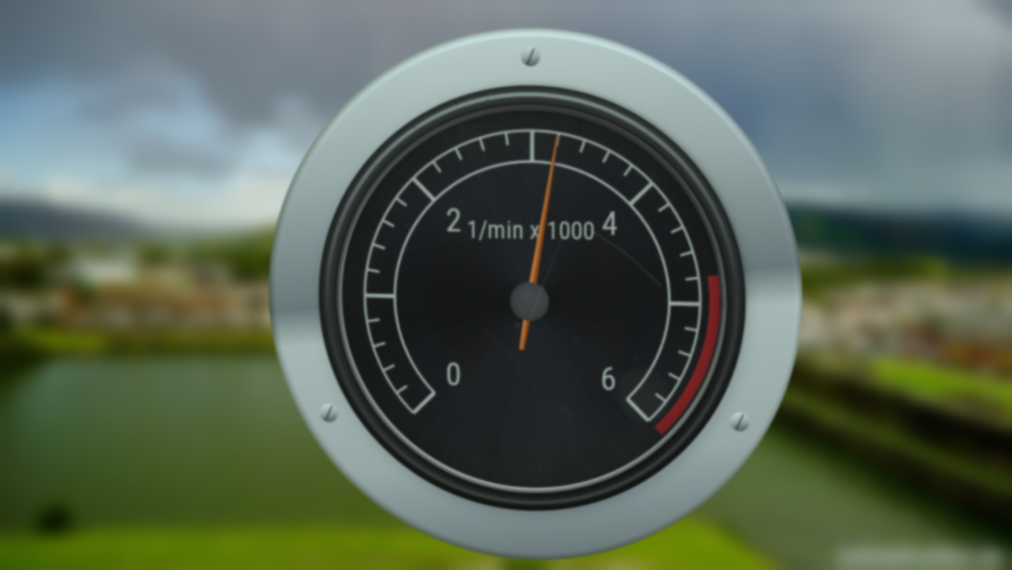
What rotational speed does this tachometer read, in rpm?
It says 3200 rpm
